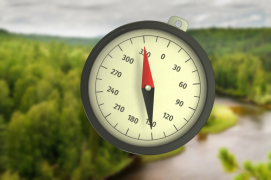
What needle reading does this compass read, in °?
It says 330 °
